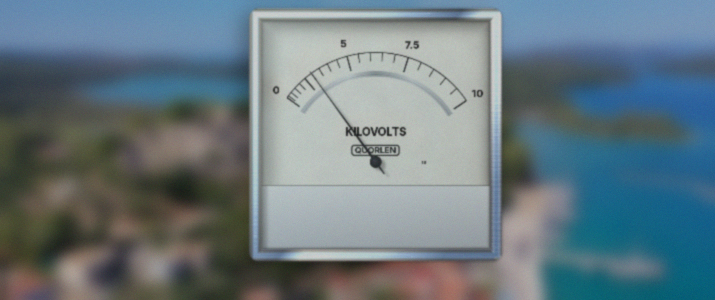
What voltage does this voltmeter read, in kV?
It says 3 kV
